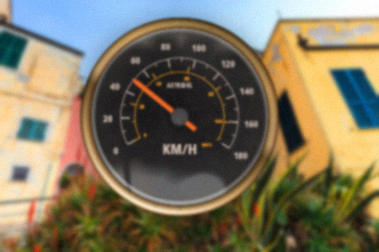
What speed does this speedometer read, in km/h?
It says 50 km/h
